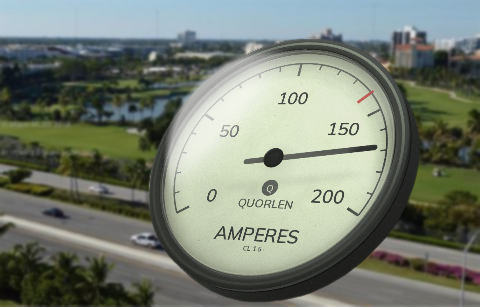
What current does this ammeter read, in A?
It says 170 A
